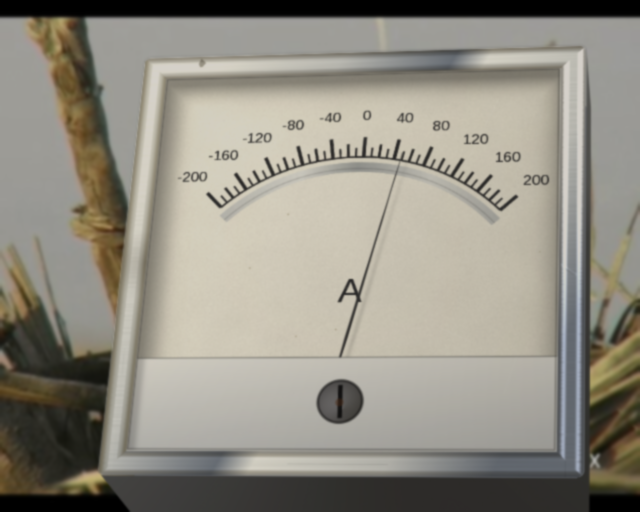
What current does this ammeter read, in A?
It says 50 A
